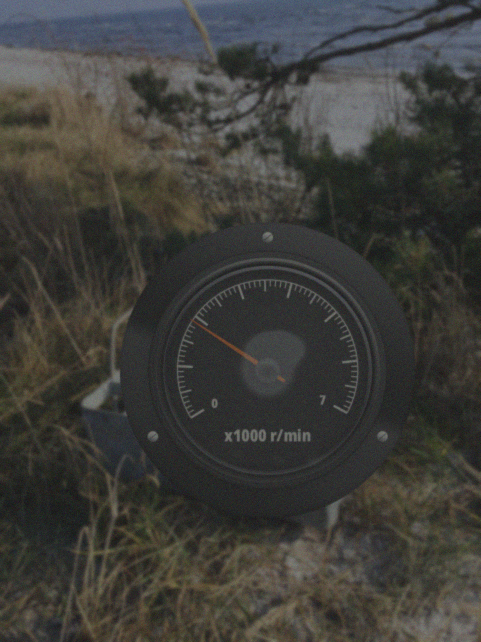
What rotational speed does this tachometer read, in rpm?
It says 1900 rpm
